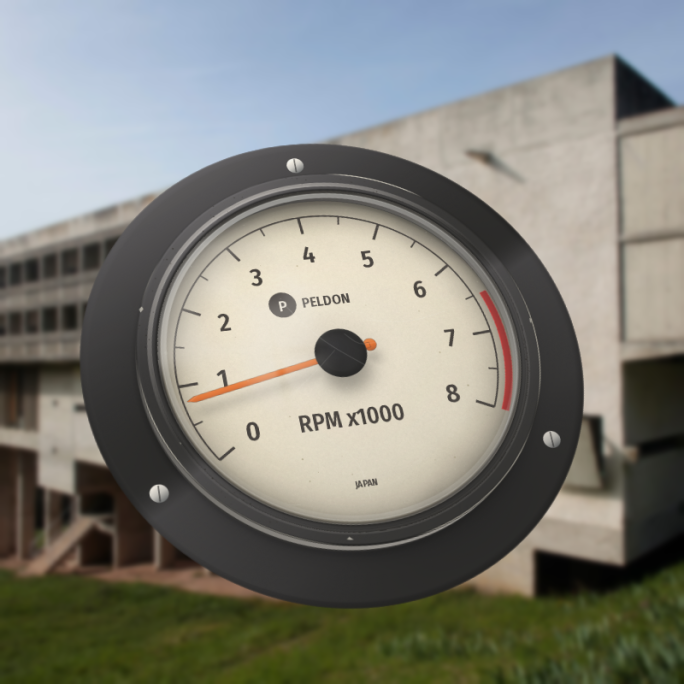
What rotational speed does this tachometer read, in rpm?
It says 750 rpm
